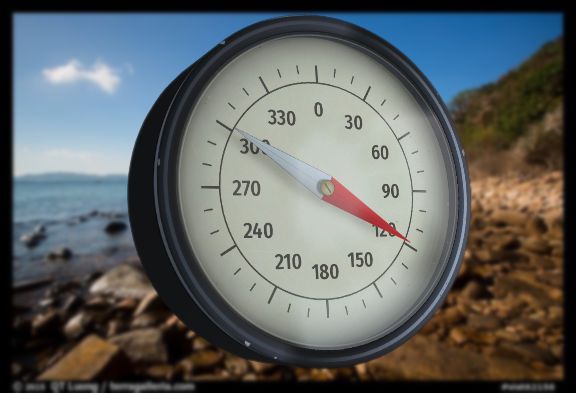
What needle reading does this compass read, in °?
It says 120 °
